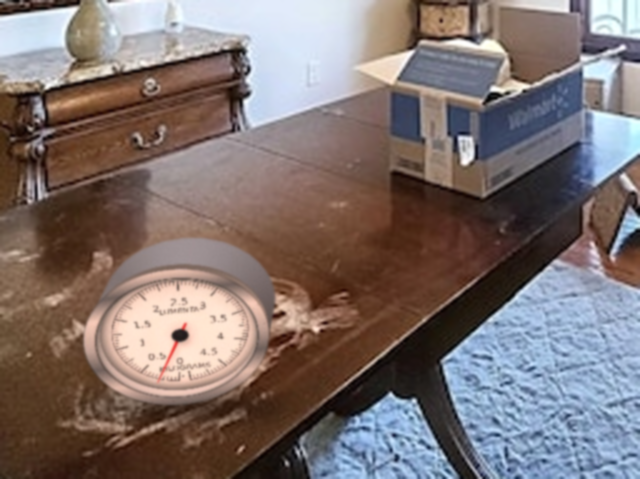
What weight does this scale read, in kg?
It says 0.25 kg
